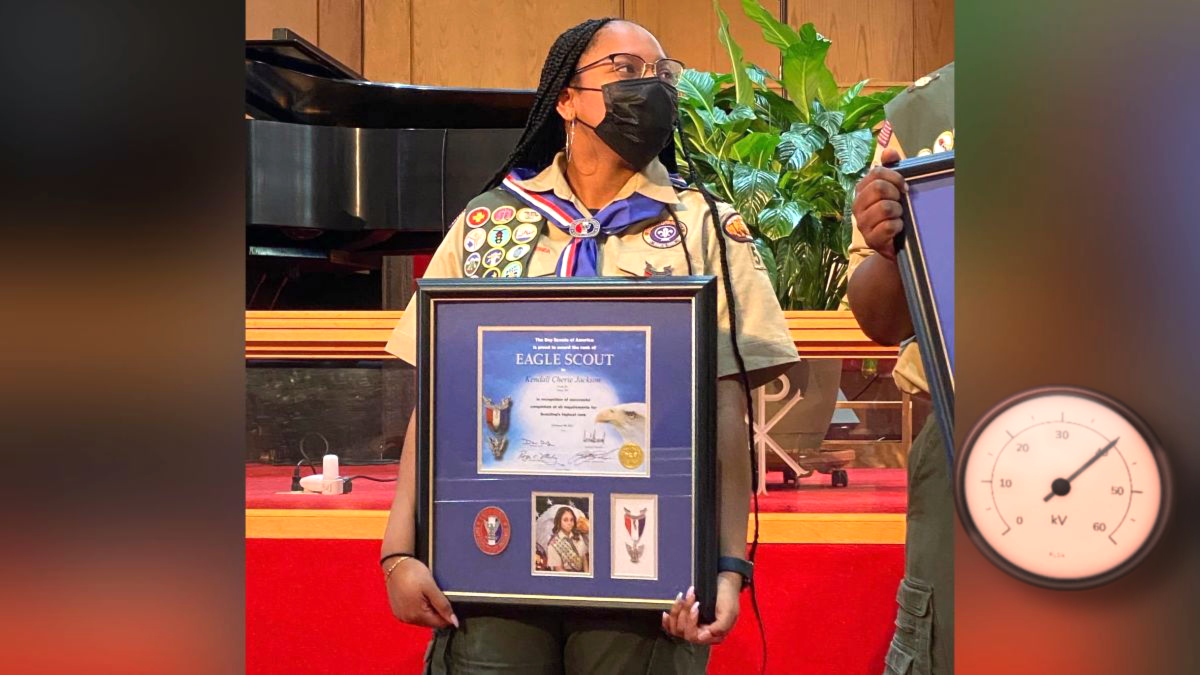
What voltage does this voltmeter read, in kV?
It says 40 kV
